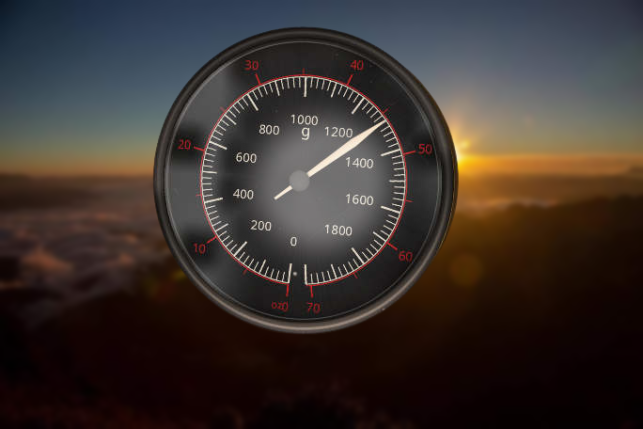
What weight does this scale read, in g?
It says 1300 g
